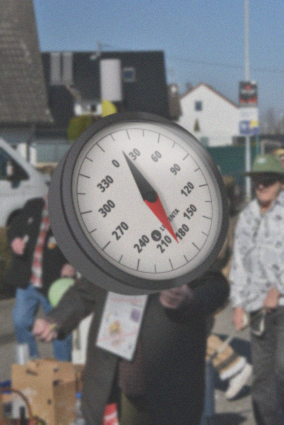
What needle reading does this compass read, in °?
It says 195 °
